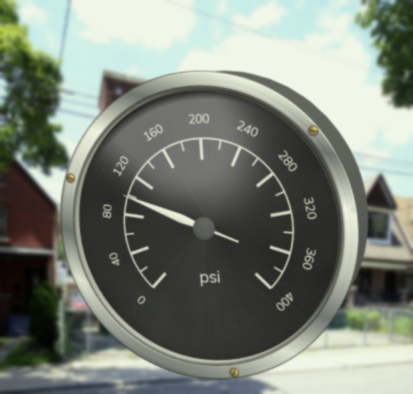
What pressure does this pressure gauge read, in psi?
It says 100 psi
